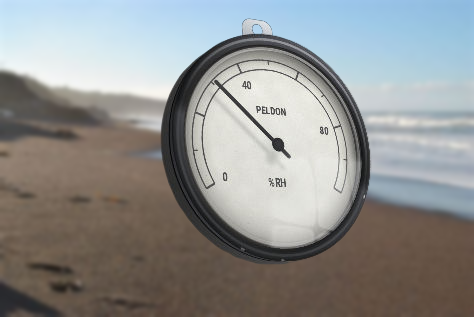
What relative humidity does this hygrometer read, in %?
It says 30 %
